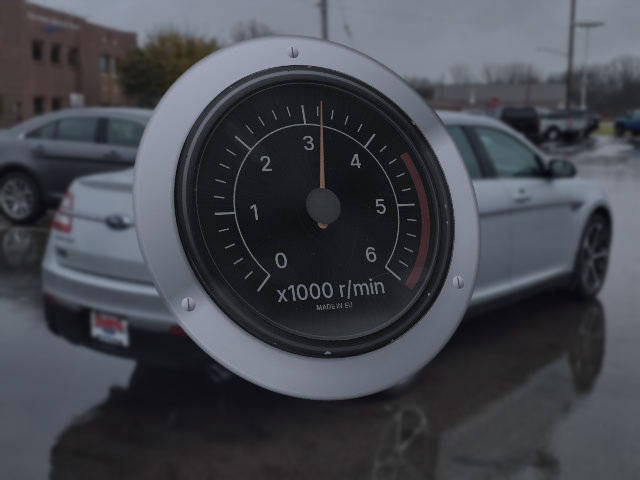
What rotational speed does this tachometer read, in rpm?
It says 3200 rpm
